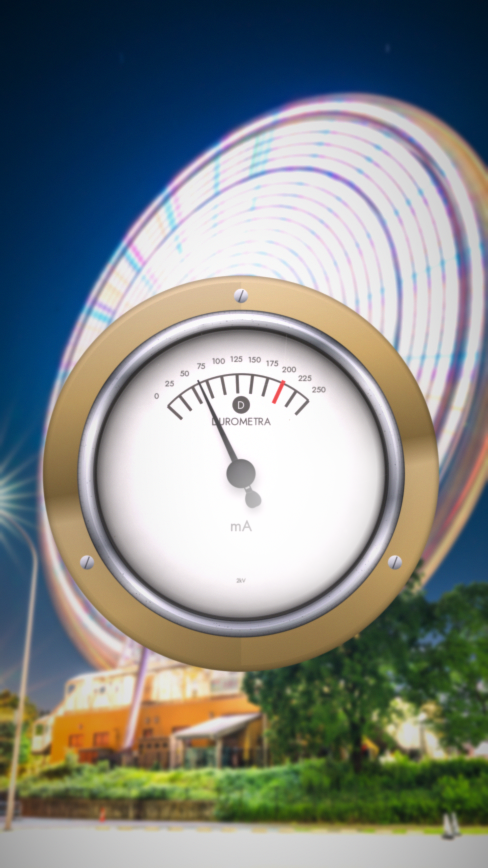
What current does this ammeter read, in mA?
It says 62.5 mA
